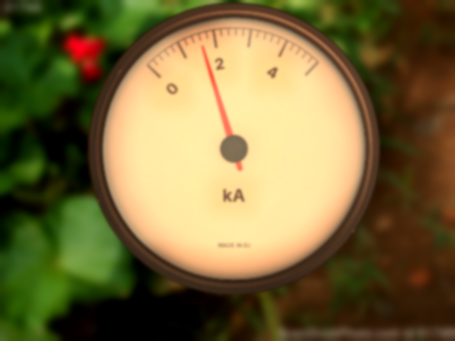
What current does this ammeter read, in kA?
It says 1.6 kA
